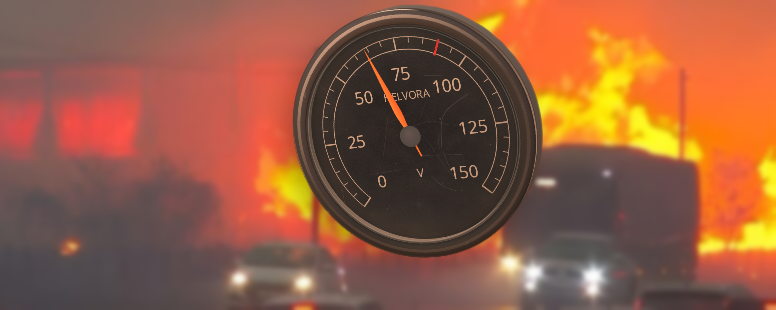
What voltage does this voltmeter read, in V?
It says 65 V
